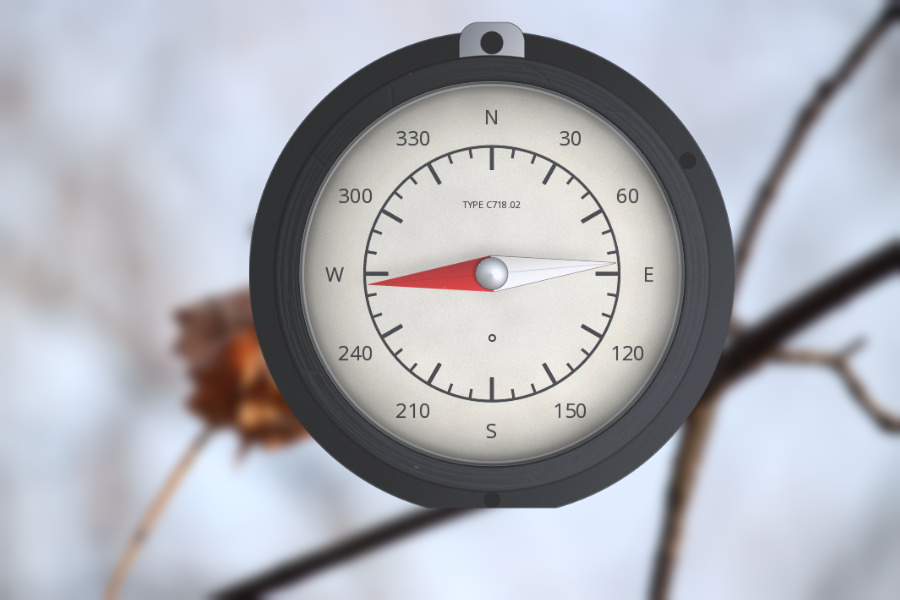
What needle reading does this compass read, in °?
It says 265 °
